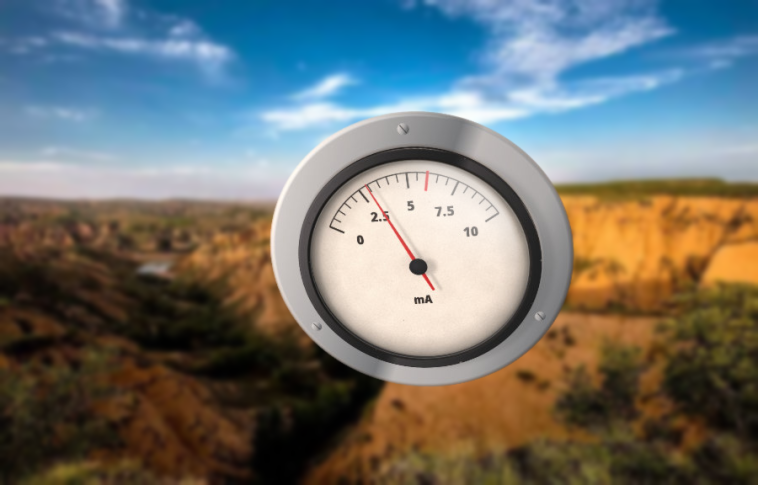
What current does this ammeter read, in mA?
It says 3 mA
